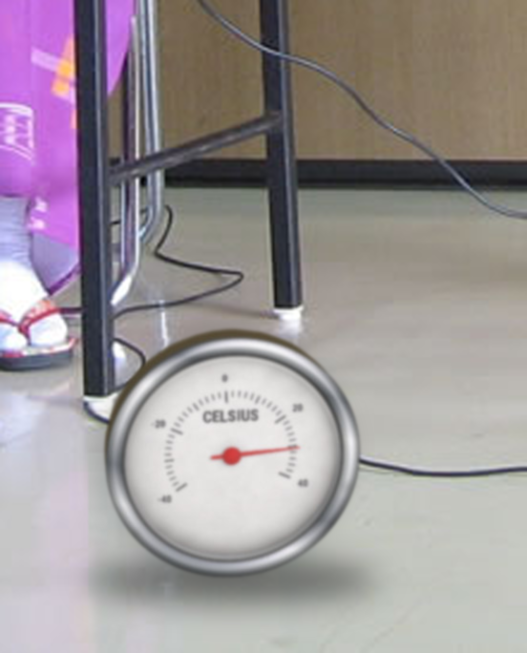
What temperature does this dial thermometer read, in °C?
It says 30 °C
